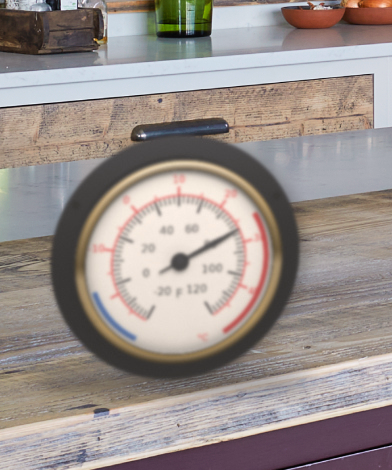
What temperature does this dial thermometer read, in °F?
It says 80 °F
